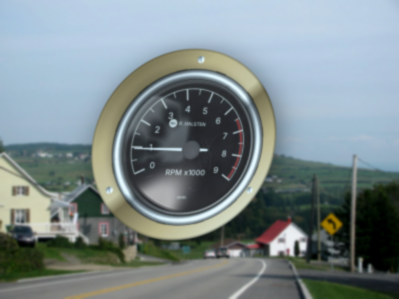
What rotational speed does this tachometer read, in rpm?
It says 1000 rpm
